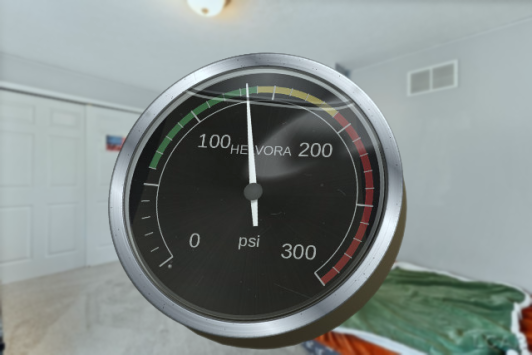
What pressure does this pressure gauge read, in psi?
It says 135 psi
